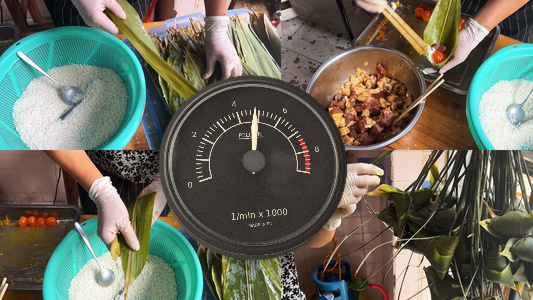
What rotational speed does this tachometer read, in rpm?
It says 4800 rpm
